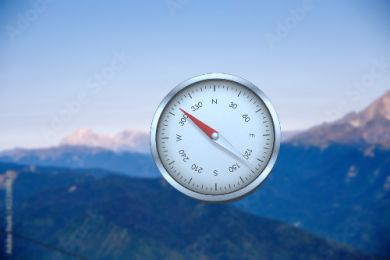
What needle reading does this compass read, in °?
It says 310 °
